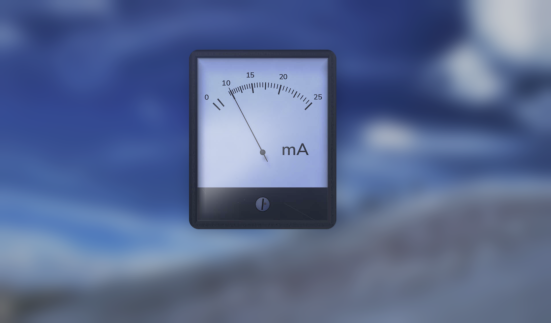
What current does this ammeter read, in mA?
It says 10 mA
